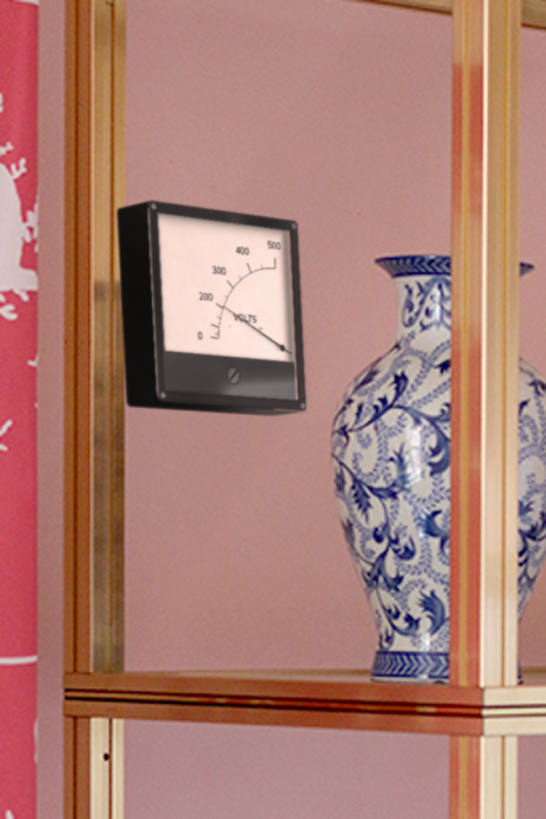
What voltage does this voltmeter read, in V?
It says 200 V
